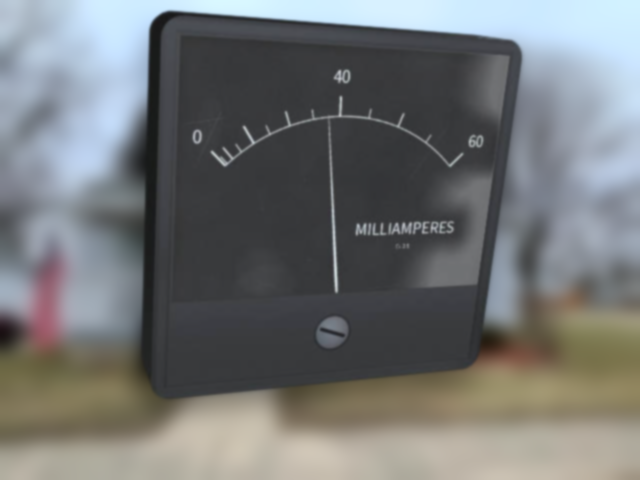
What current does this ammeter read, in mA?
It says 37.5 mA
